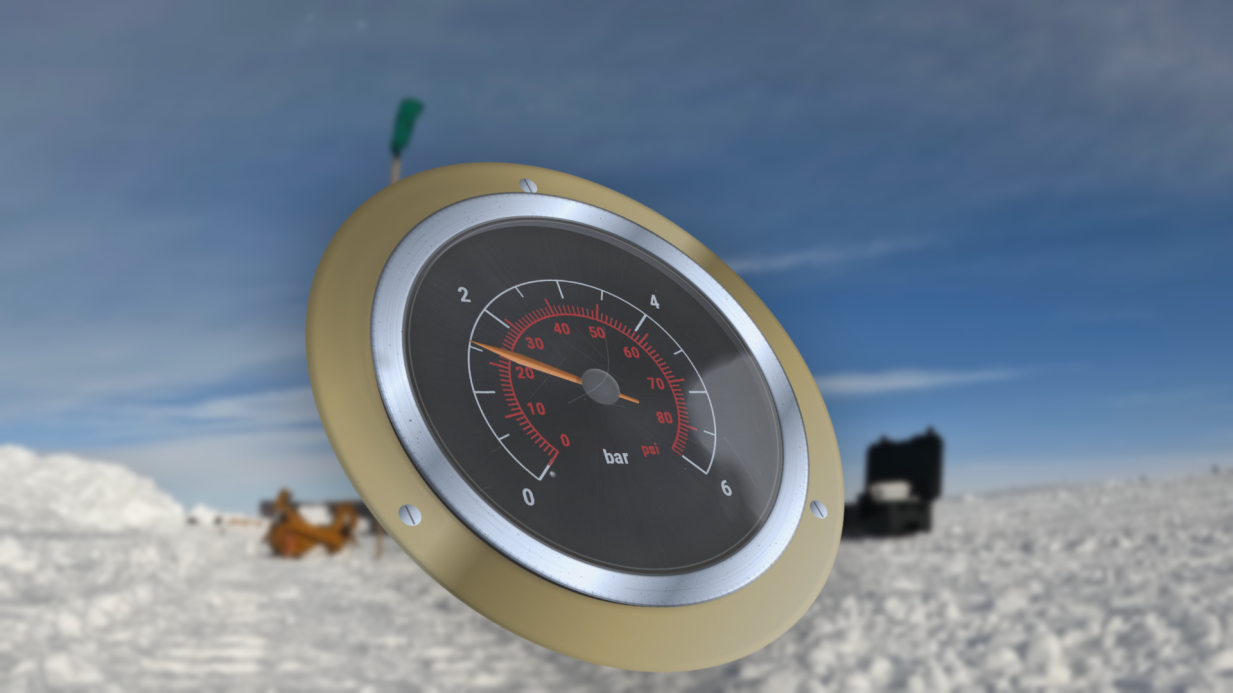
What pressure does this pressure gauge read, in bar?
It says 1.5 bar
